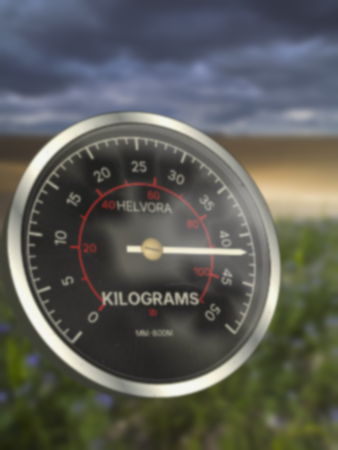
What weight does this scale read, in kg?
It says 42 kg
